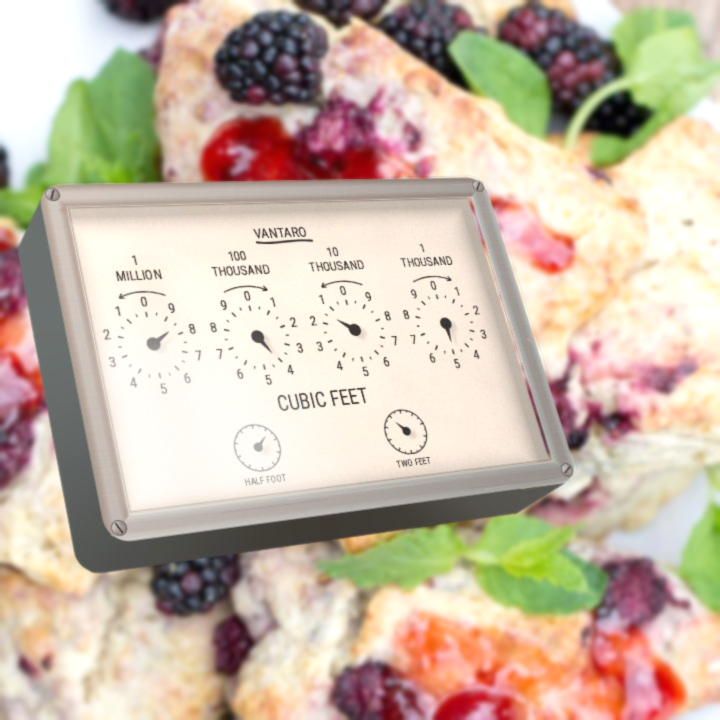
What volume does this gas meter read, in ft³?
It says 841500 ft³
